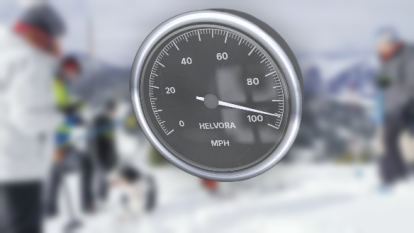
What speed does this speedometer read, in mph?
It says 95 mph
